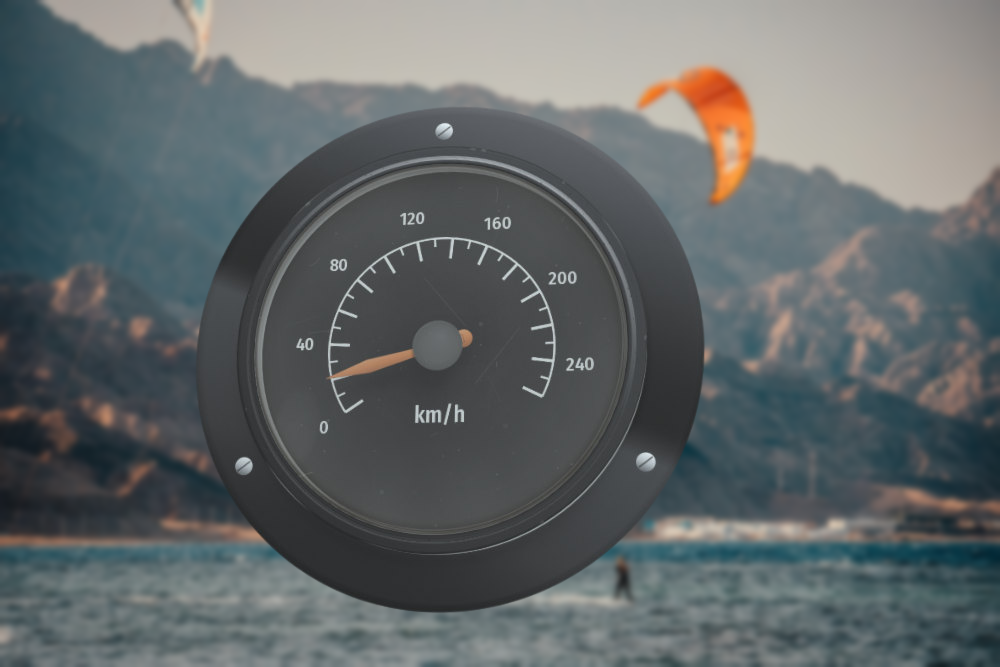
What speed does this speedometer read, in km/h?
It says 20 km/h
